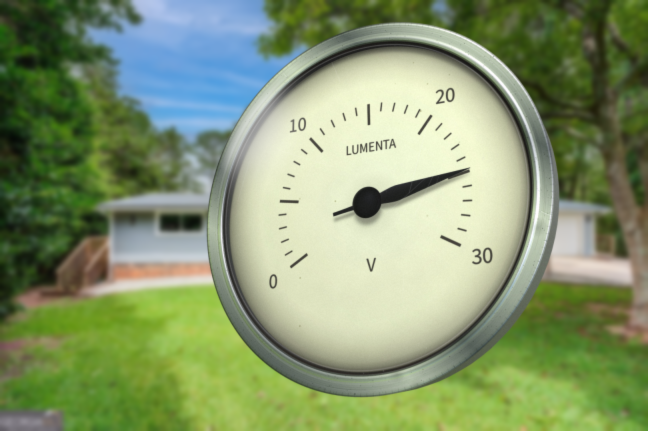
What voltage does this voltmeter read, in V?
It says 25 V
